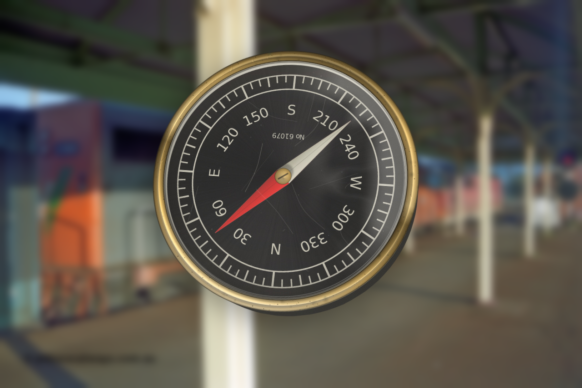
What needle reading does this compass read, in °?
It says 45 °
